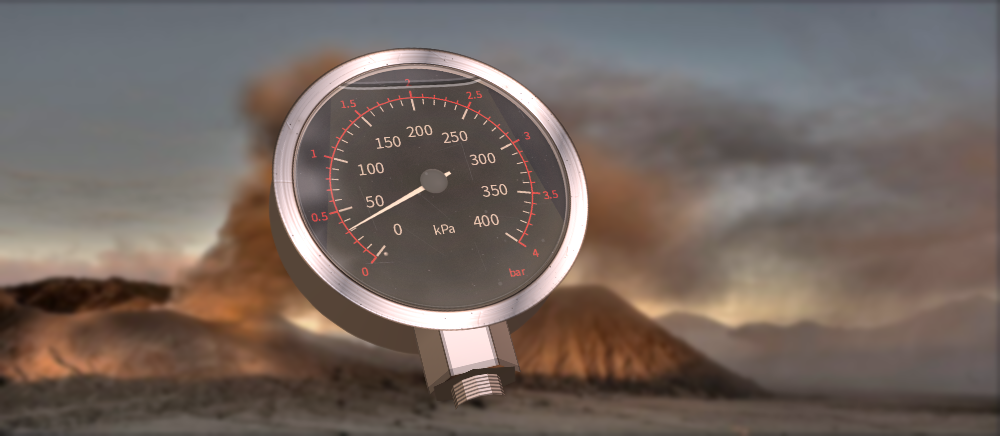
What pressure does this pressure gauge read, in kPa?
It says 30 kPa
